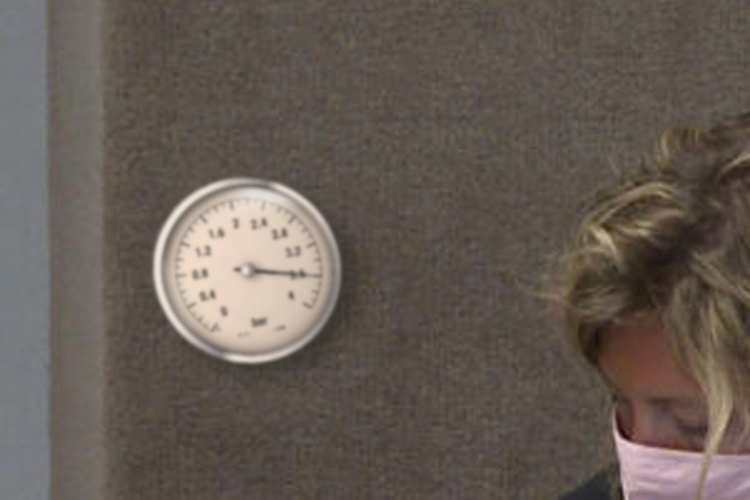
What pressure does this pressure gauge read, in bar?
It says 3.6 bar
